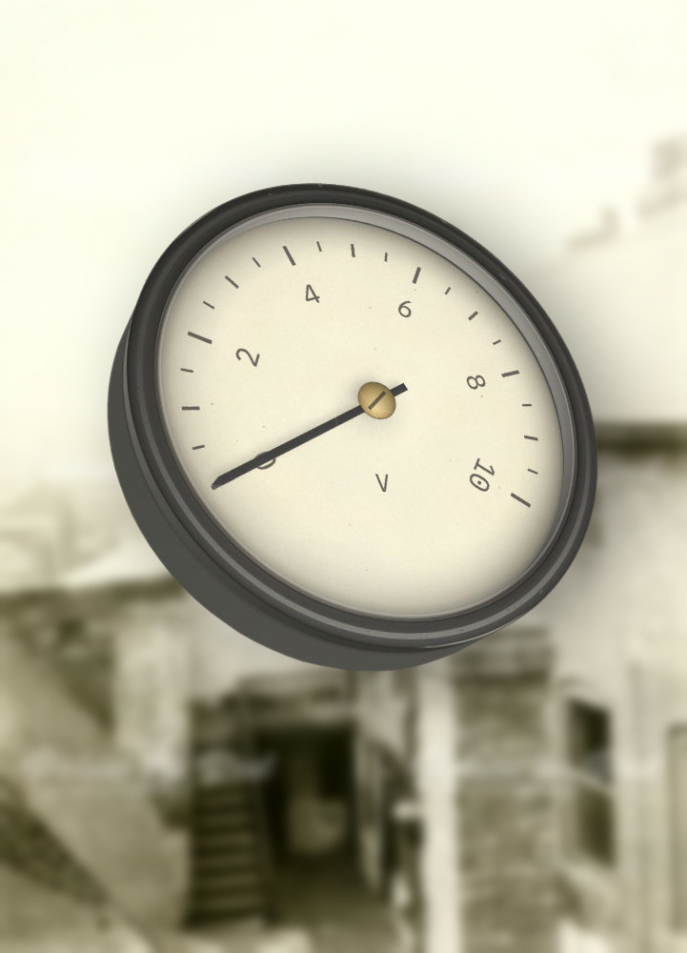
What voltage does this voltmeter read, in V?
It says 0 V
